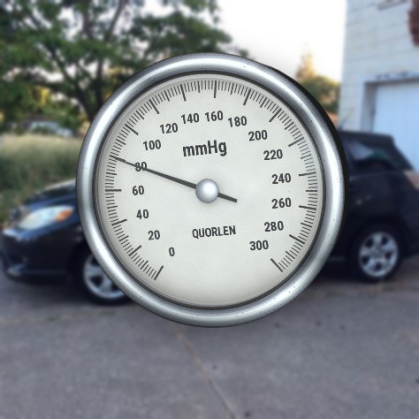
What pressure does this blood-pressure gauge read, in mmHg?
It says 80 mmHg
